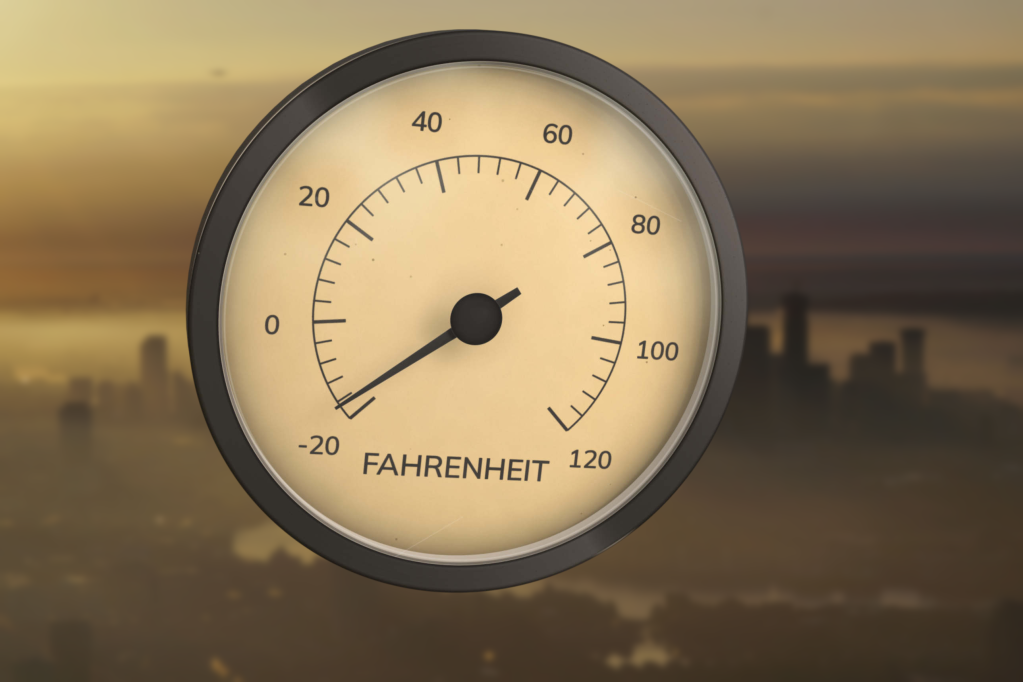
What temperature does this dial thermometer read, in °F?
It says -16 °F
